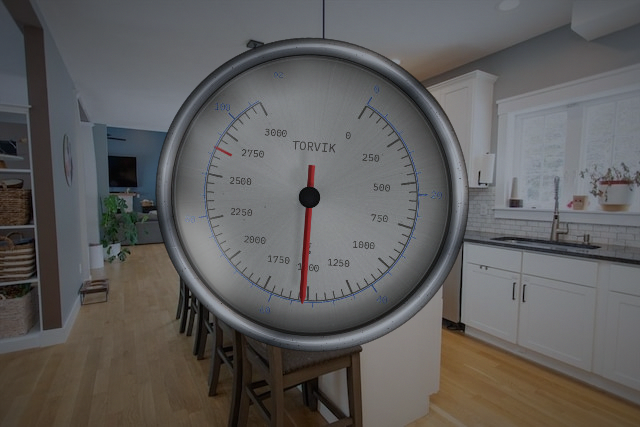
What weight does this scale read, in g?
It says 1525 g
